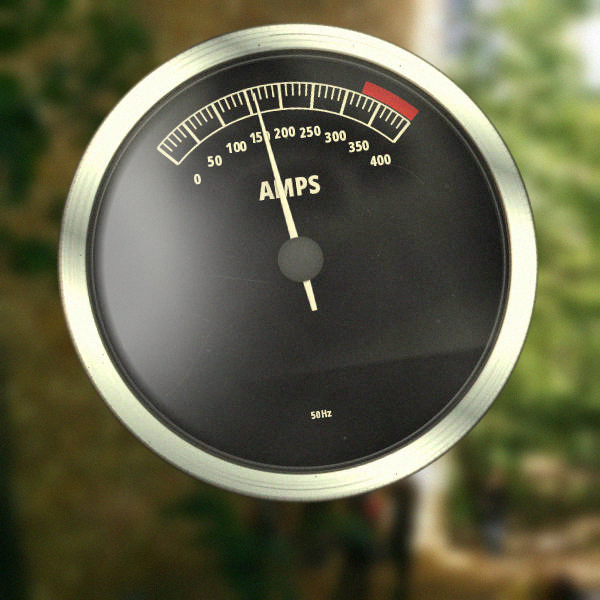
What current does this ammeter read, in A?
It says 160 A
